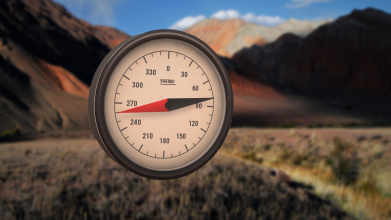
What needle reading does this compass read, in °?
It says 260 °
